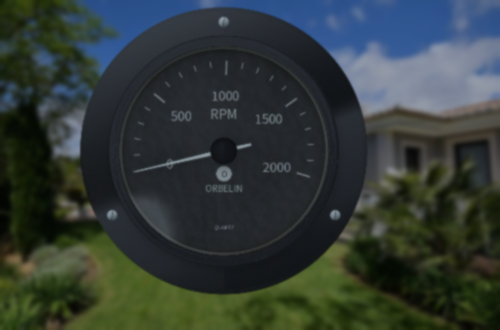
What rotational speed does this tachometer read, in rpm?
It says 0 rpm
